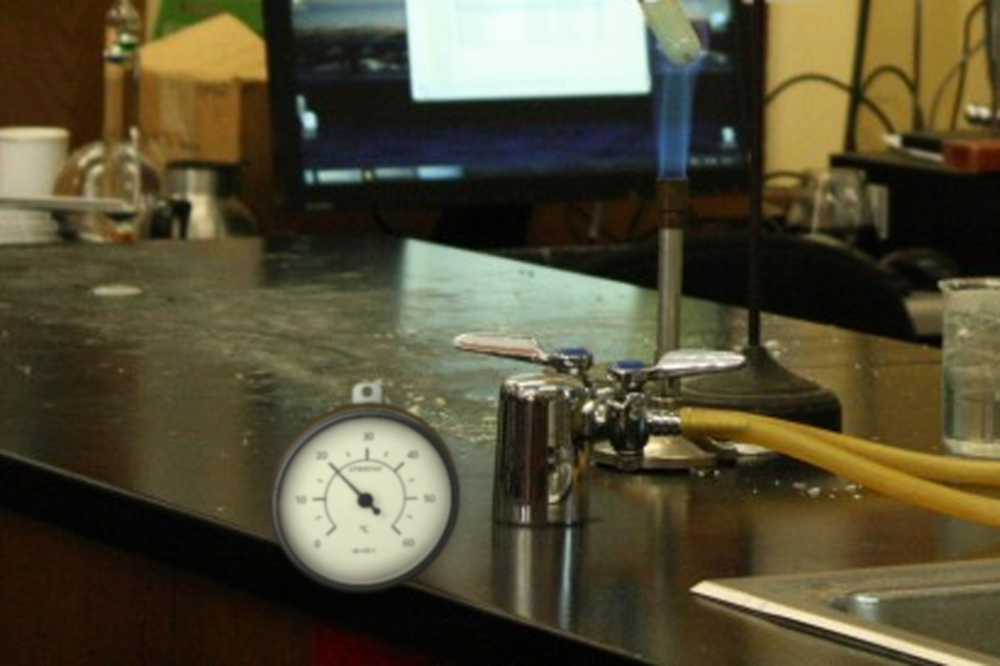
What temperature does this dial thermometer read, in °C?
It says 20 °C
